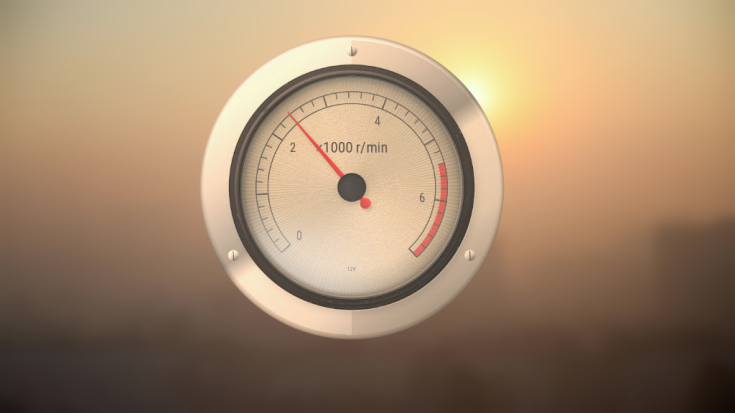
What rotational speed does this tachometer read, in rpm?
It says 2400 rpm
